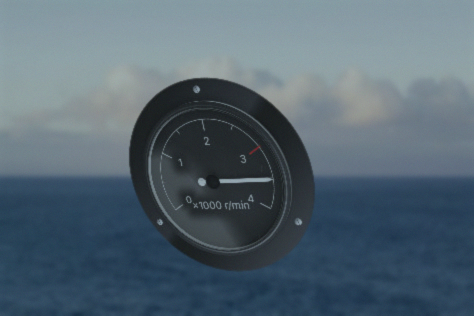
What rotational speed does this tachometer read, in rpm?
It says 3500 rpm
